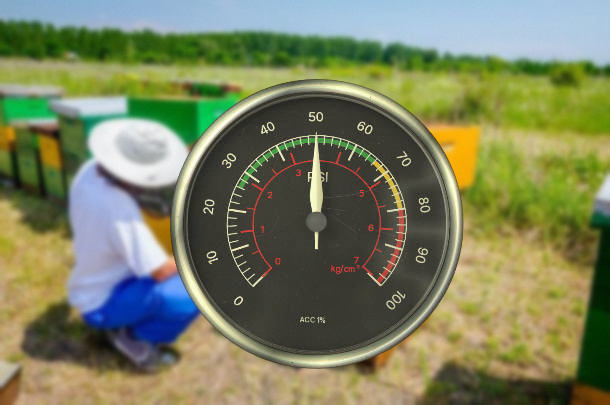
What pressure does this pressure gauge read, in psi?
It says 50 psi
